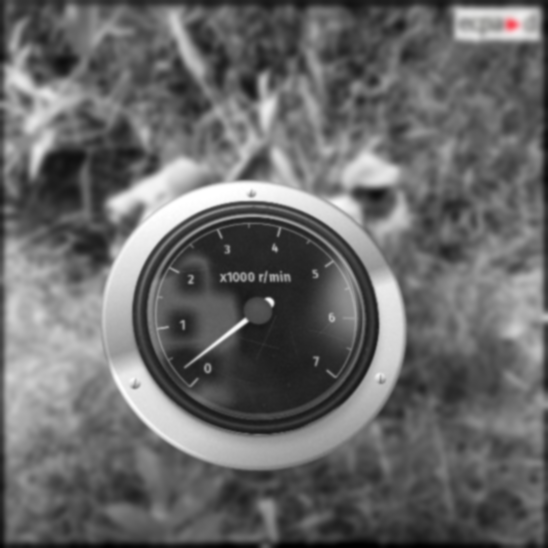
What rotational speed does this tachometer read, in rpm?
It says 250 rpm
